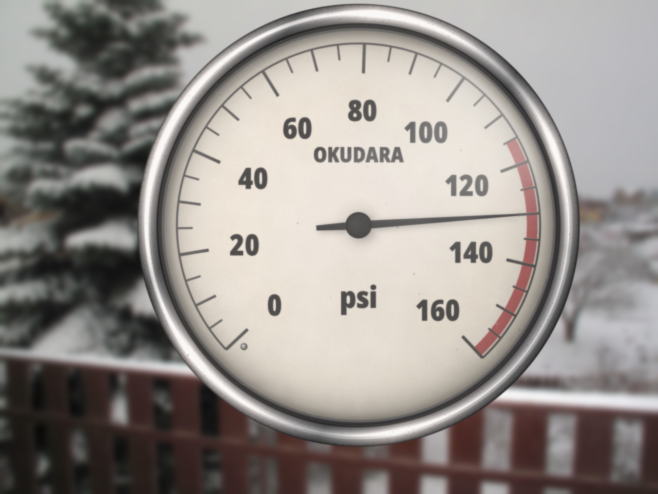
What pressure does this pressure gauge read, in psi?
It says 130 psi
